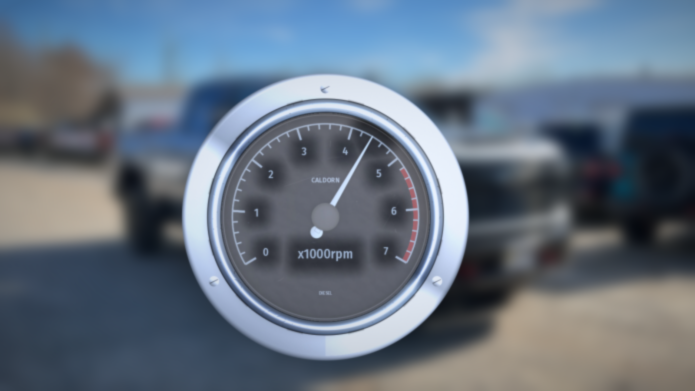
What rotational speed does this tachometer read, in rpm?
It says 4400 rpm
